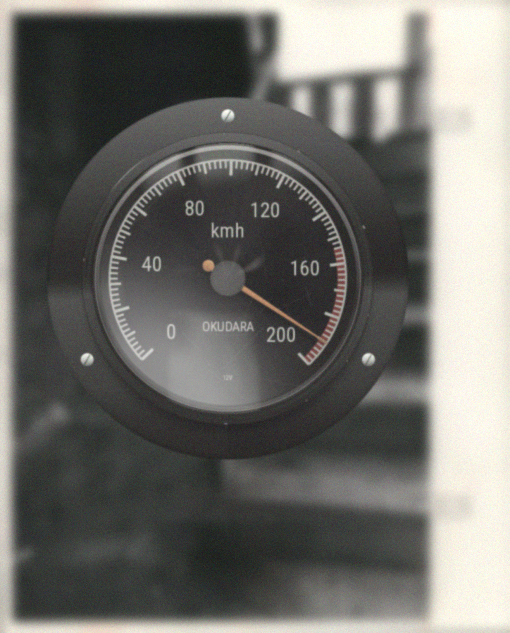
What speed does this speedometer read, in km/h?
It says 190 km/h
